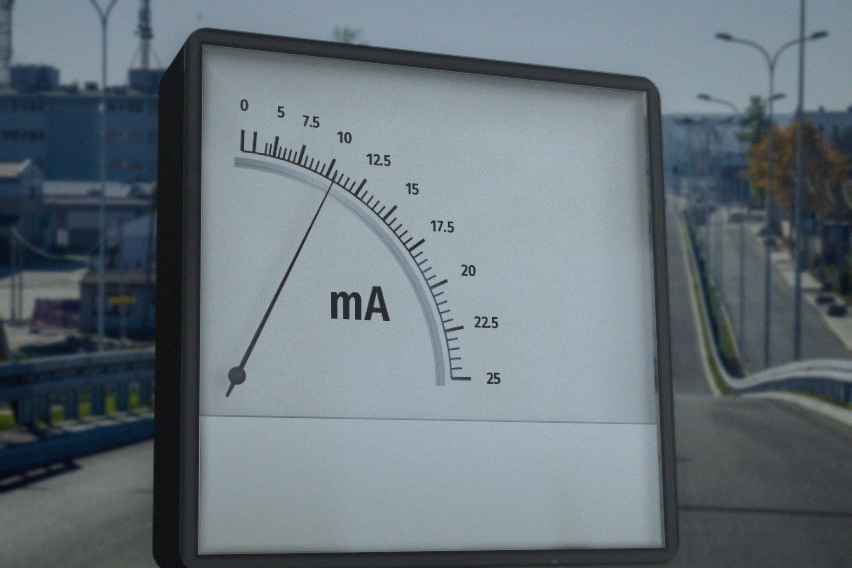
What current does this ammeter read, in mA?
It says 10.5 mA
